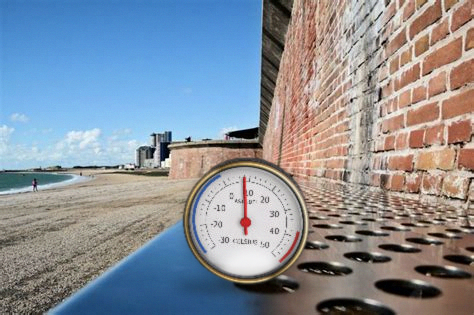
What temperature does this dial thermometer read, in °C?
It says 8 °C
